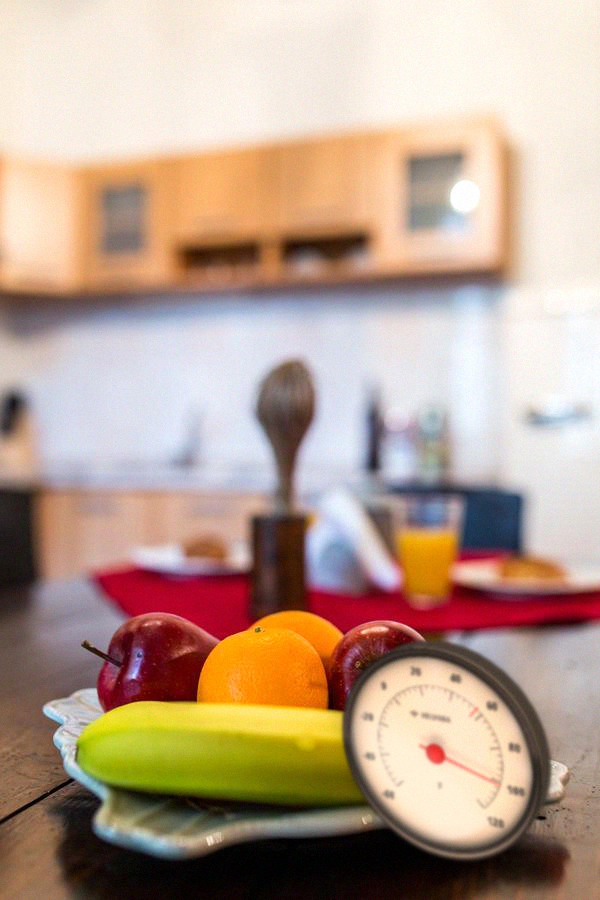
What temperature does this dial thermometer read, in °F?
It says 100 °F
